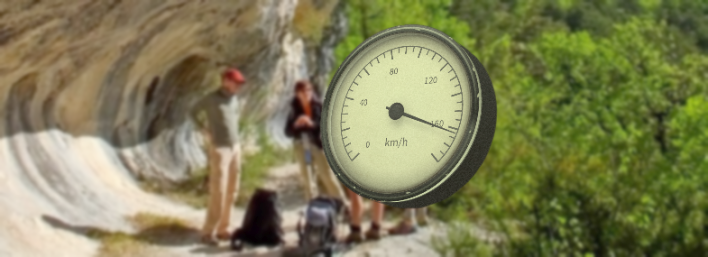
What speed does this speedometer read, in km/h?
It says 162.5 km/h
